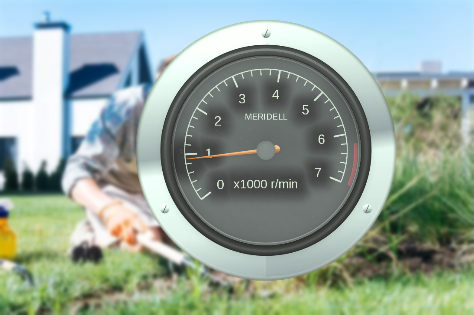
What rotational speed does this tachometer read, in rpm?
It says 900 rpm
